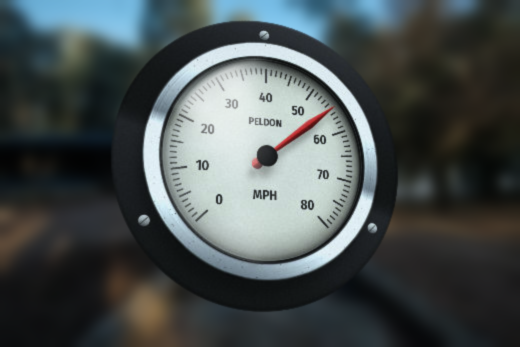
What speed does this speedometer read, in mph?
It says 55 mph
